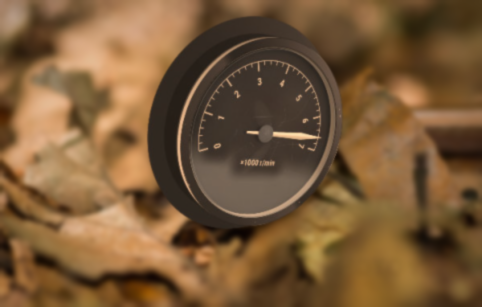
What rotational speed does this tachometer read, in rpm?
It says 6600 rpm
